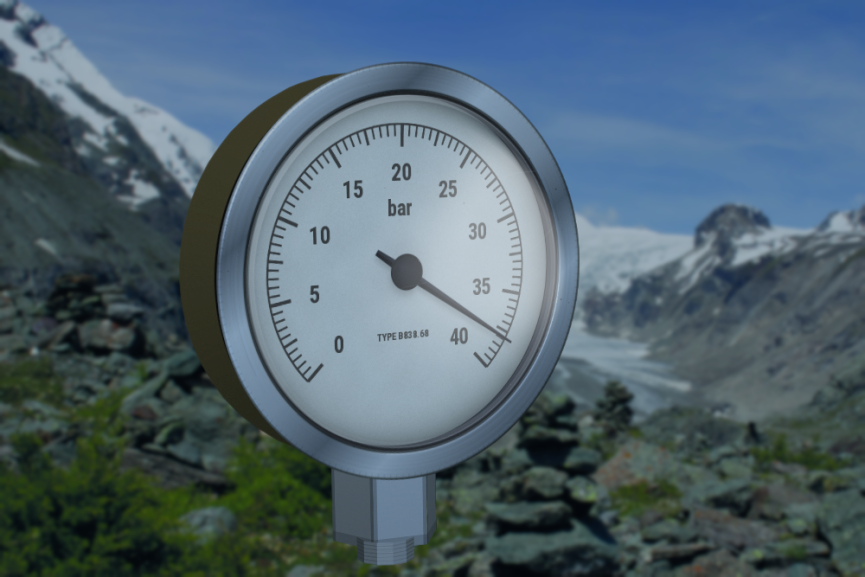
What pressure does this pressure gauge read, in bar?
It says 38 bar
